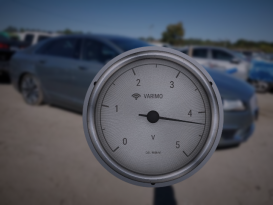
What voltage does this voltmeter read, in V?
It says 4.25 V
